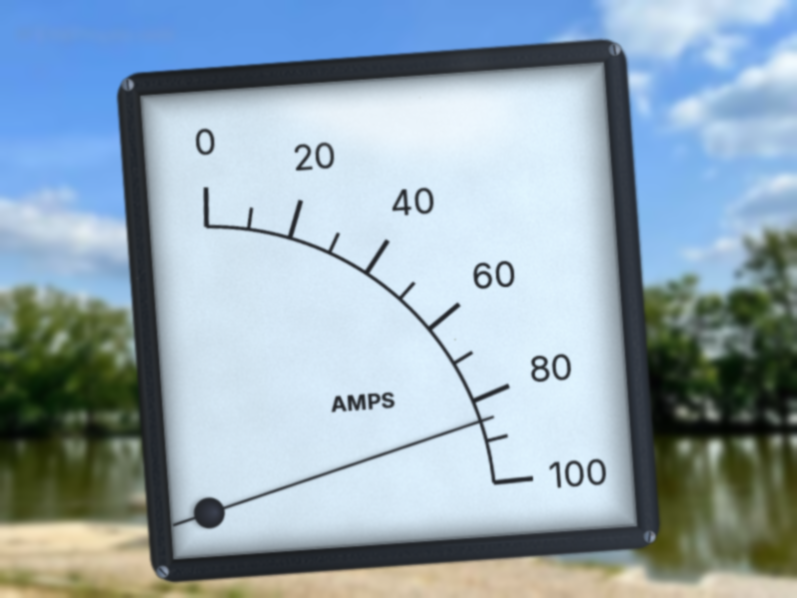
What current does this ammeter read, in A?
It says 85 A
